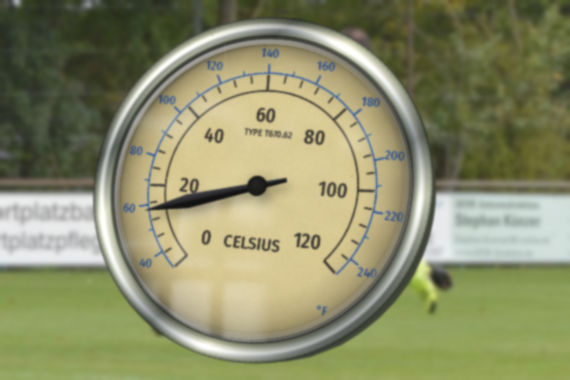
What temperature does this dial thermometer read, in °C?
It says 14 °C
